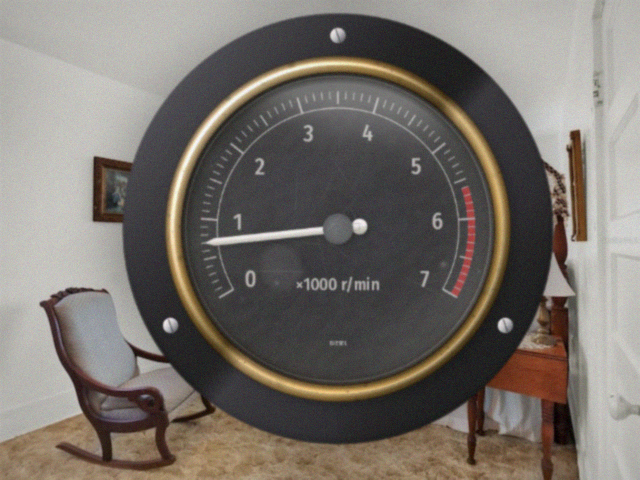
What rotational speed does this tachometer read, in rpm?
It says 700 rpm
